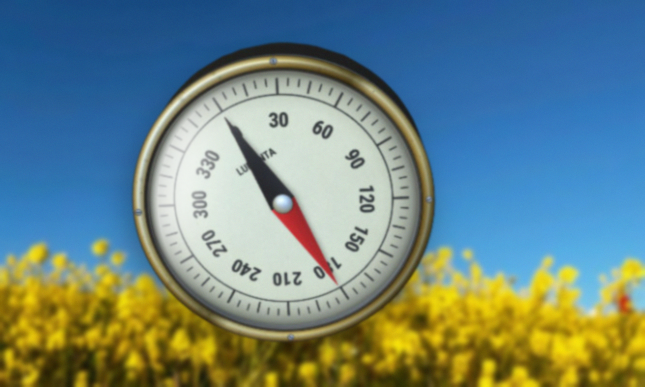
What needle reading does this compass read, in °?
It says 180 °
